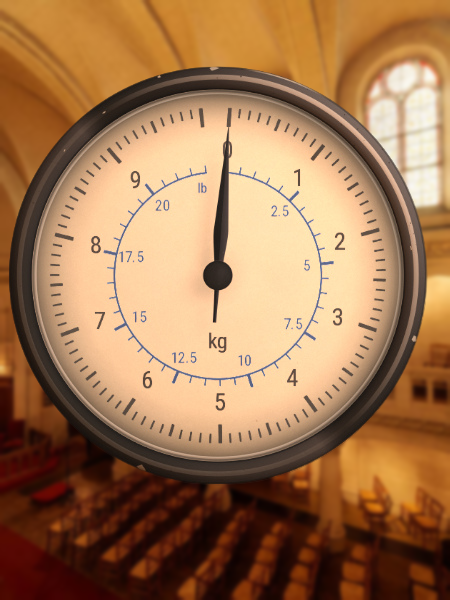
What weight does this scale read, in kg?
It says 0 kg
